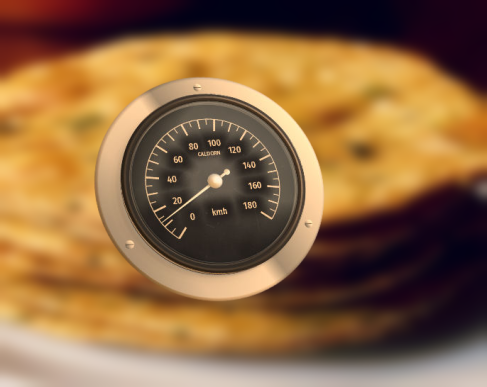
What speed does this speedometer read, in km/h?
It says 12.5 km/h
